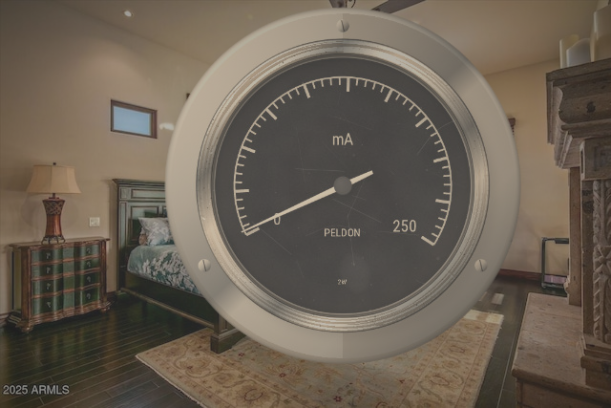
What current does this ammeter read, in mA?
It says 2.5 mA
